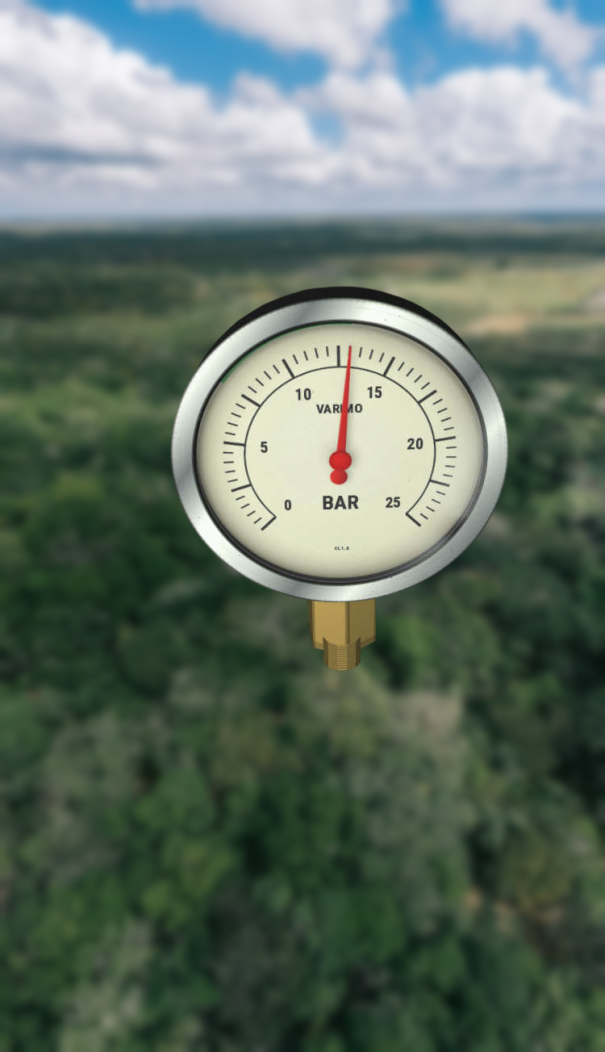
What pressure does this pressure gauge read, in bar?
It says 13 bar
